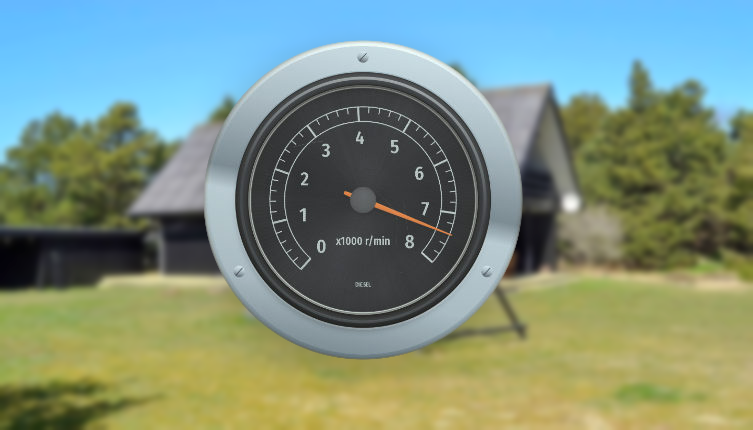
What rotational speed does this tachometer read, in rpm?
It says 7400 rpm
